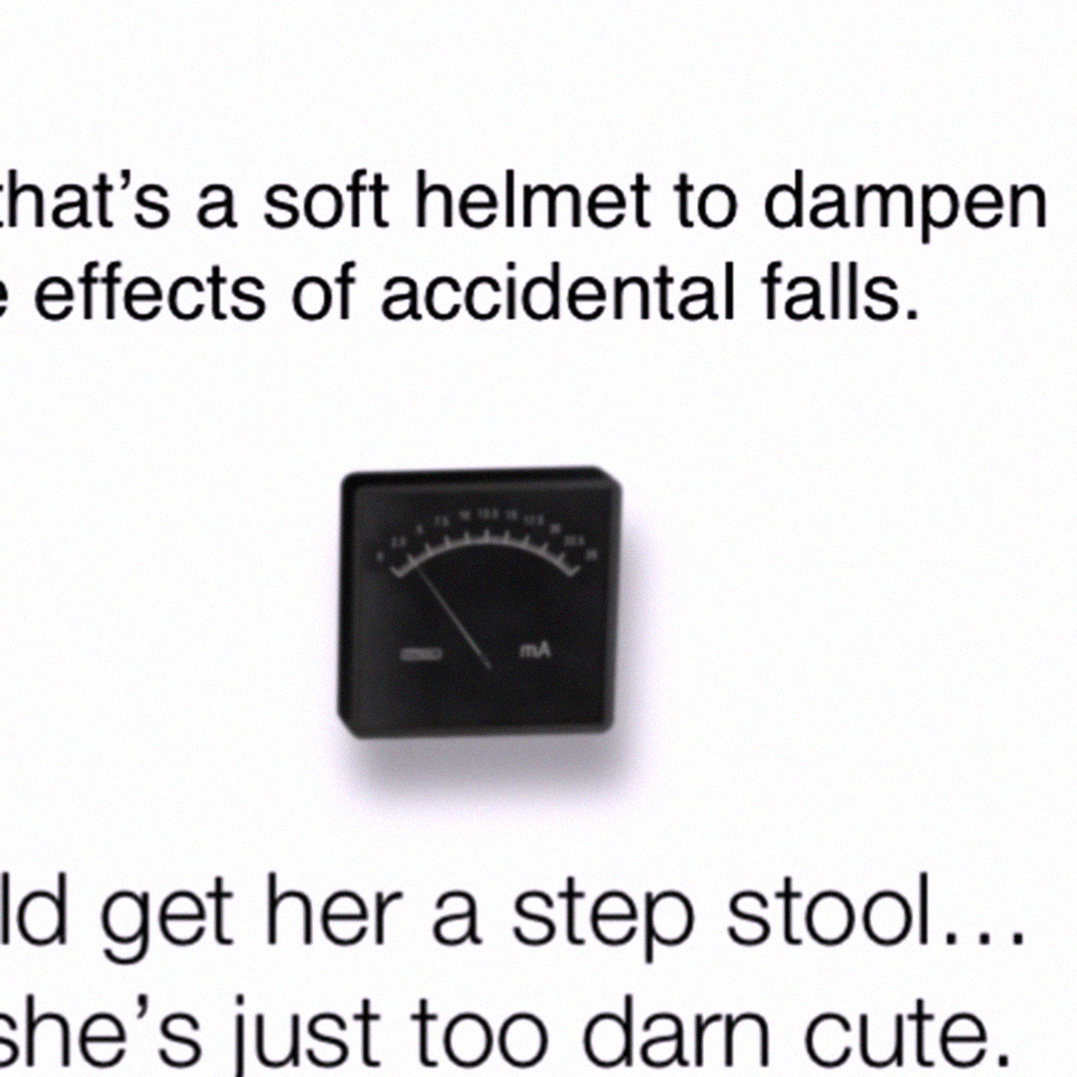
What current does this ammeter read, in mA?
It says 2.5 mA
